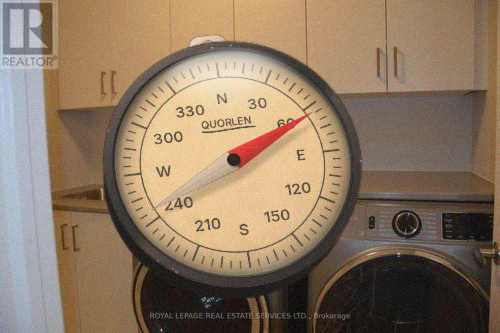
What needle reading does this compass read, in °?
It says 65 °
